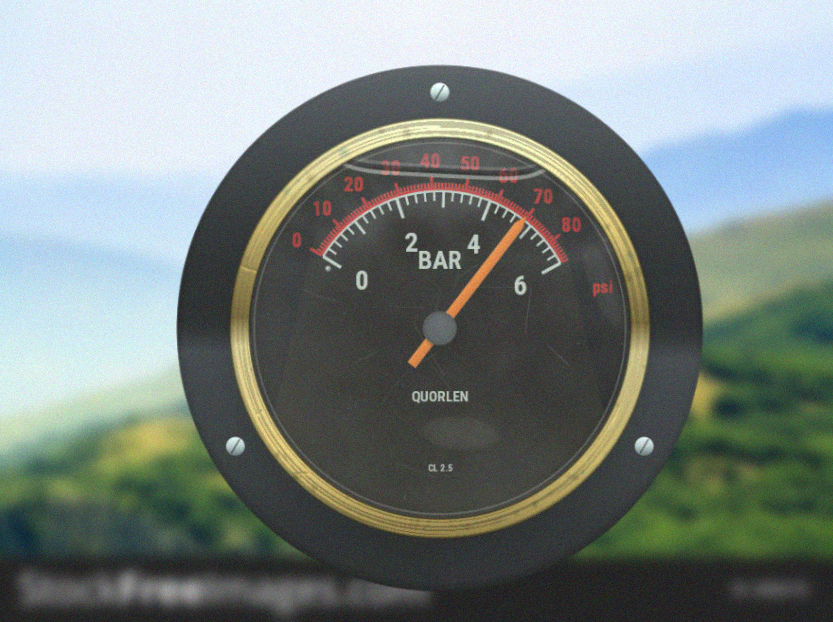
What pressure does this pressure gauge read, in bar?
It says 4.8 bar
